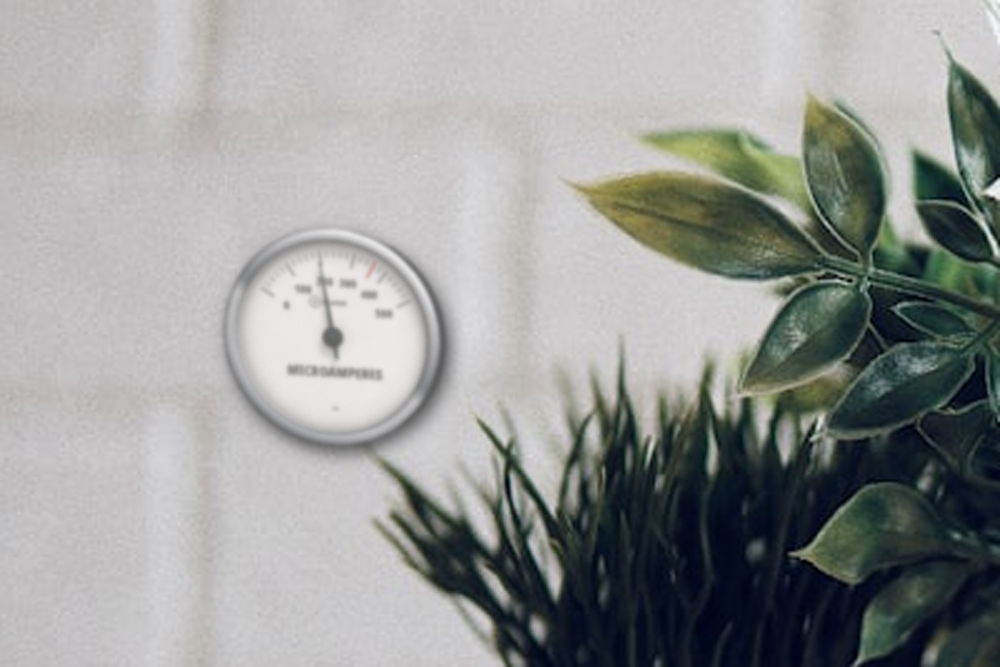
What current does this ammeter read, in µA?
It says 200 µA
